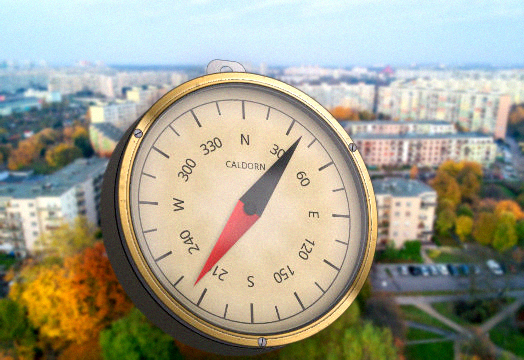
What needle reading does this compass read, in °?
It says 217.5 °
